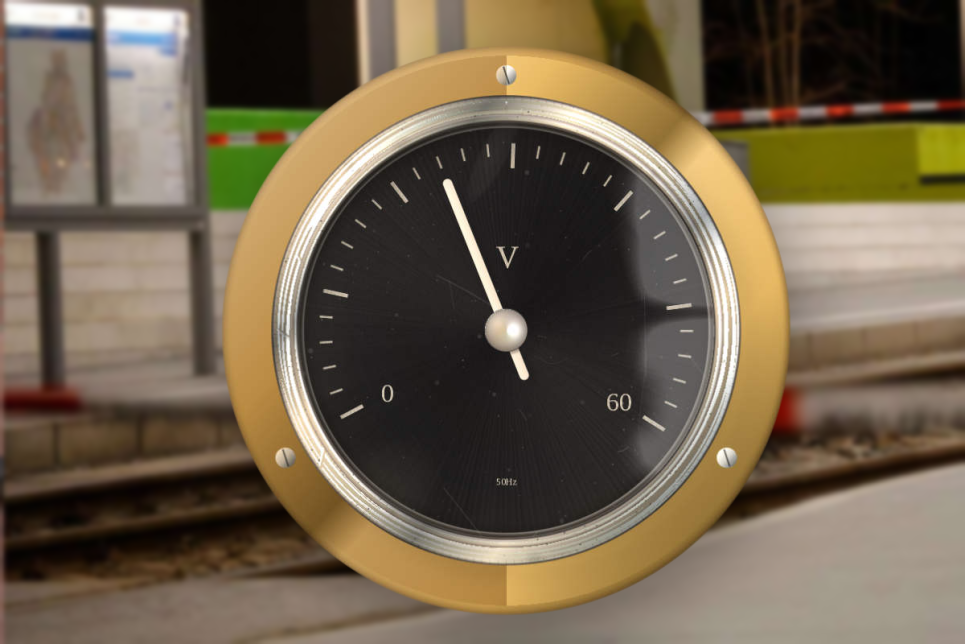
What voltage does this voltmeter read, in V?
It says 24 V
